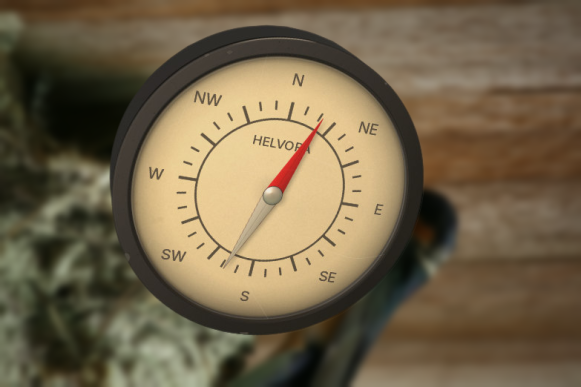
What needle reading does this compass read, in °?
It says 20 °
